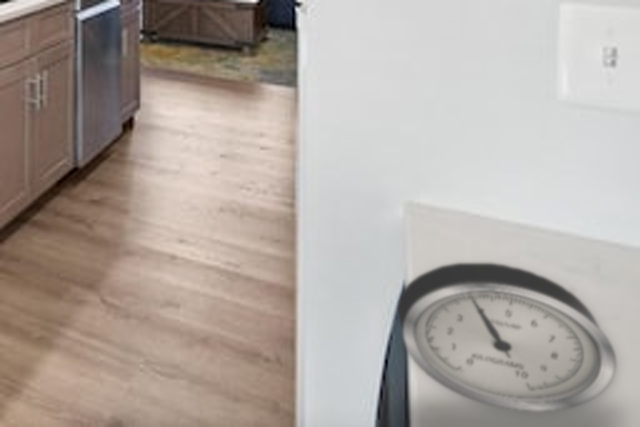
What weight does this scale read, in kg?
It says 4 kg
